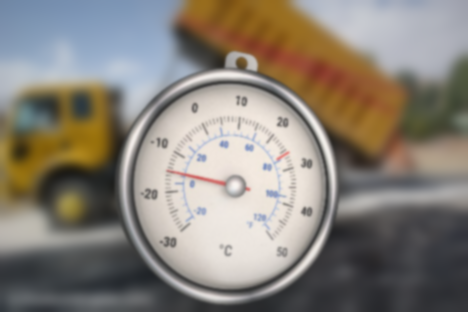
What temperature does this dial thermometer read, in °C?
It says -15 °C
